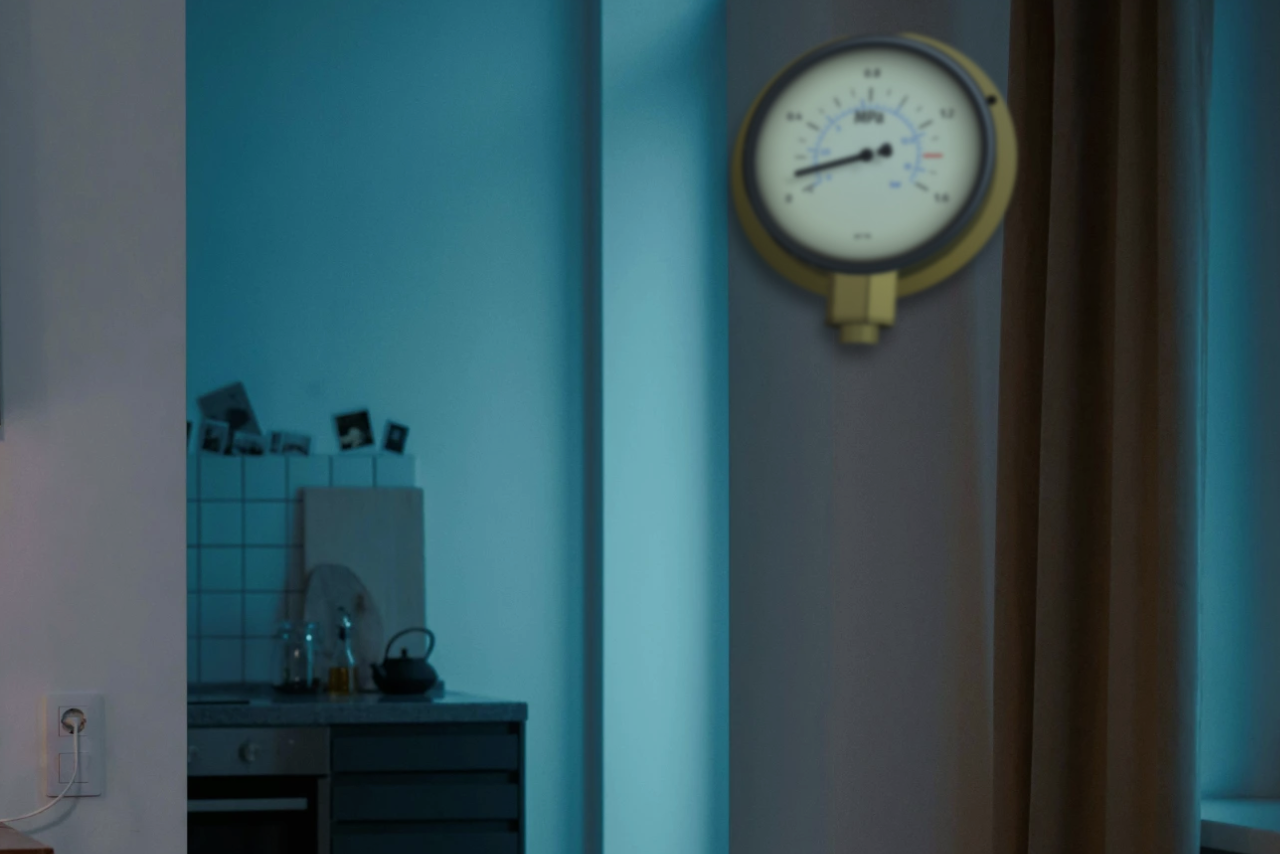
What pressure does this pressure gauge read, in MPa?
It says 0.1 MPa
